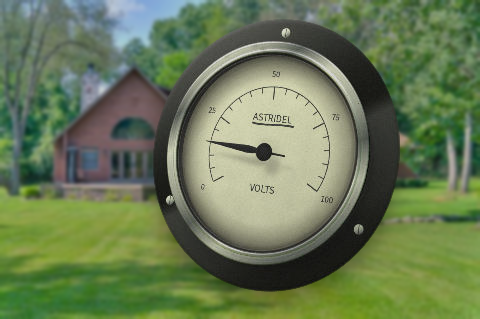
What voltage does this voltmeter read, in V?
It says 15 V
